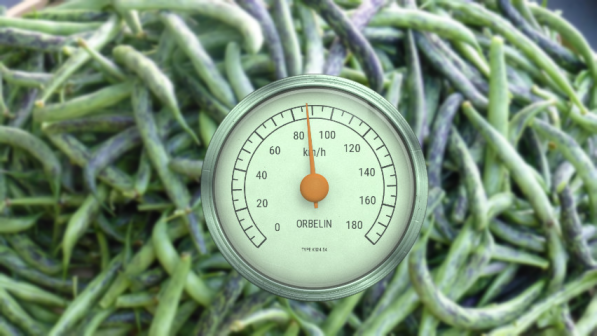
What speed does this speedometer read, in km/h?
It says 87.5 km/h
